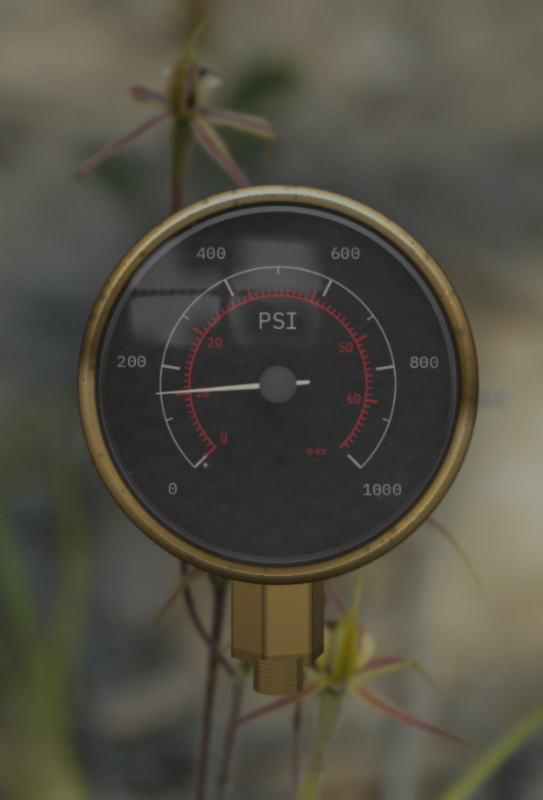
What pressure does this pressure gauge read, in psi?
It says 150 psi
